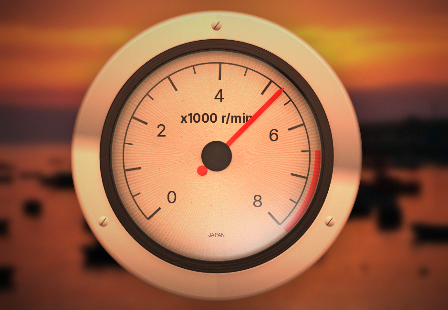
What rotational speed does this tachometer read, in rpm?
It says 5250 rpm
